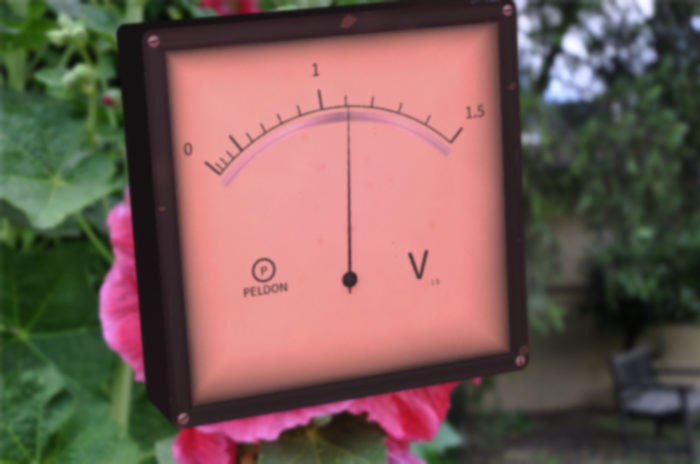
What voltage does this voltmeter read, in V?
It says 1.1 V
